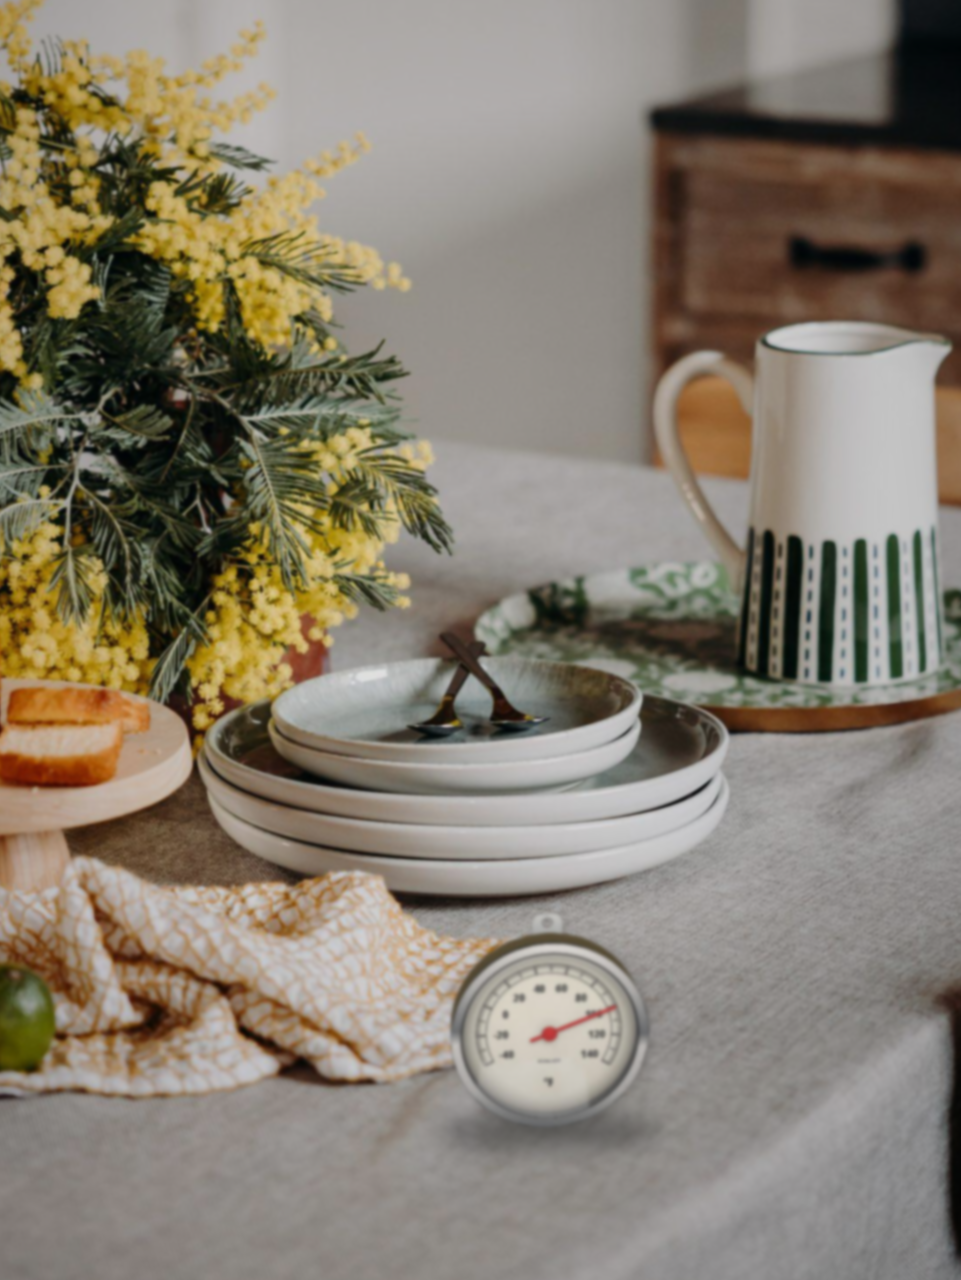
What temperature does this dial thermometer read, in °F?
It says 100 °F
